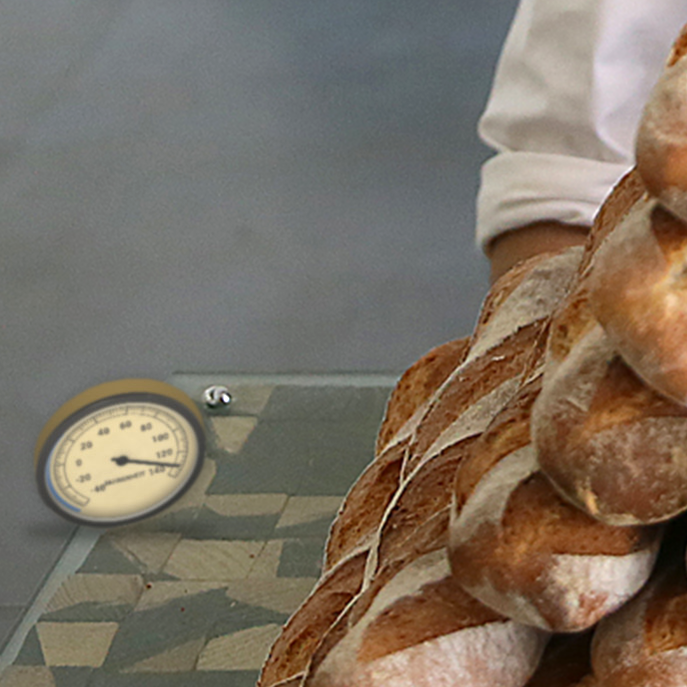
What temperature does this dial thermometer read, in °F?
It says 130 °F
